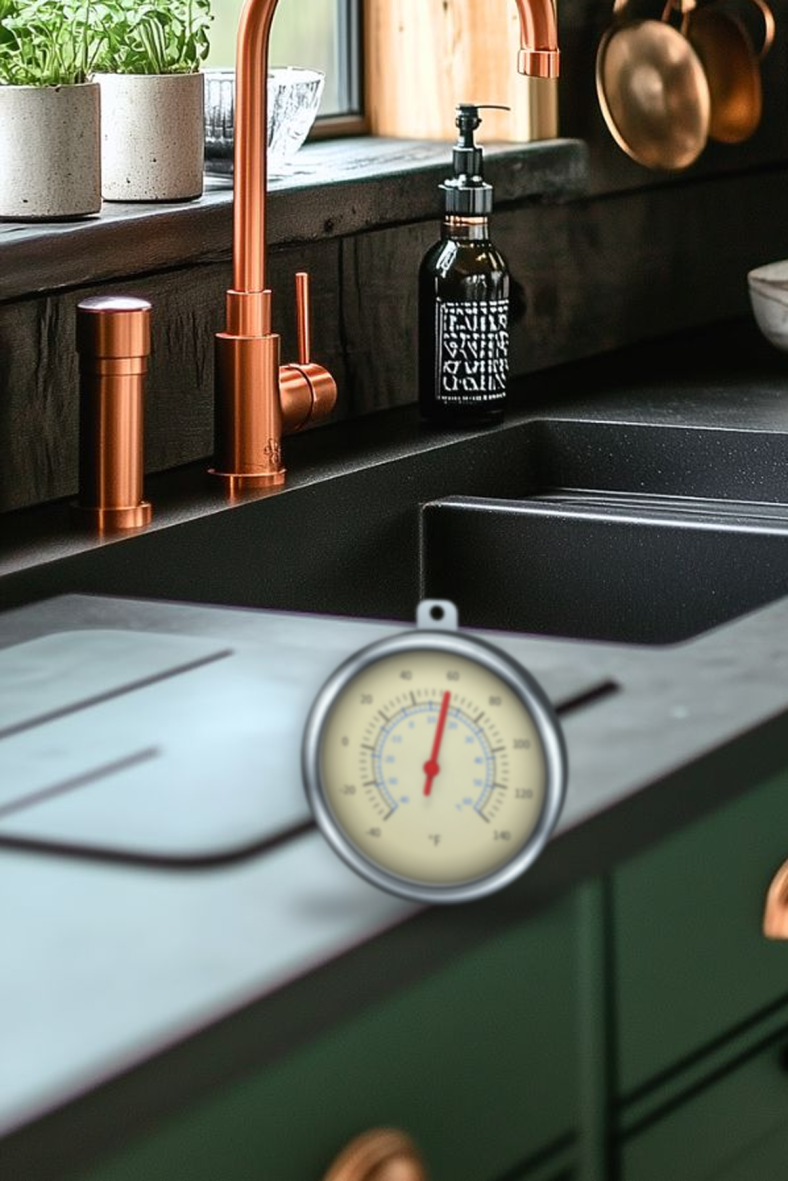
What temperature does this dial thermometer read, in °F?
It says 60 °F
